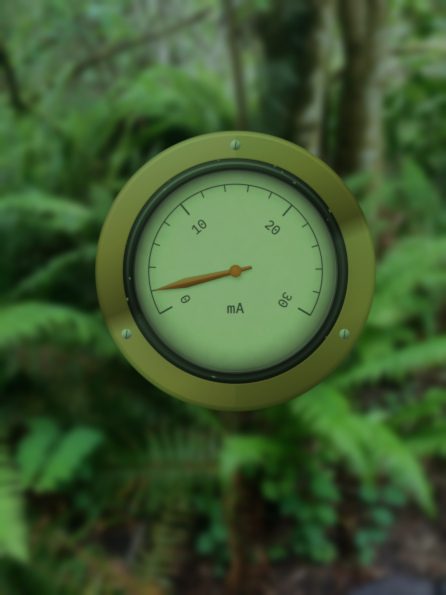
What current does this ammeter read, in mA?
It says 2 mA
